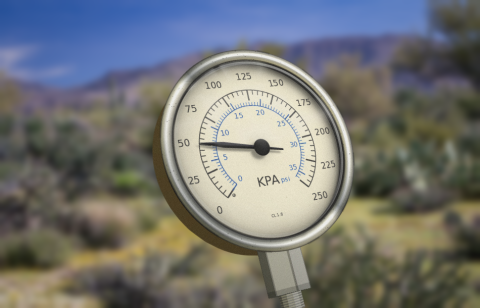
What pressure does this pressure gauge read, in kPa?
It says 50 kPa
